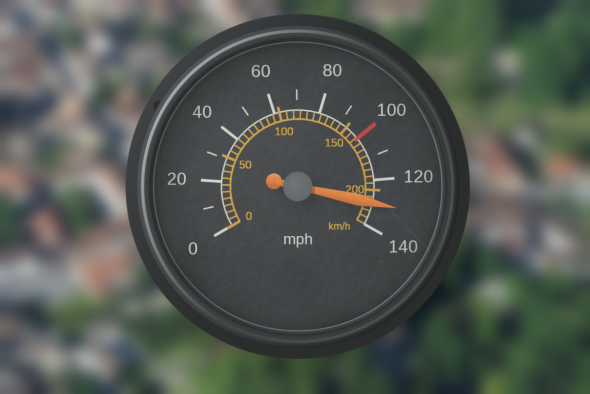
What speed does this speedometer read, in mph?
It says 130 mph
